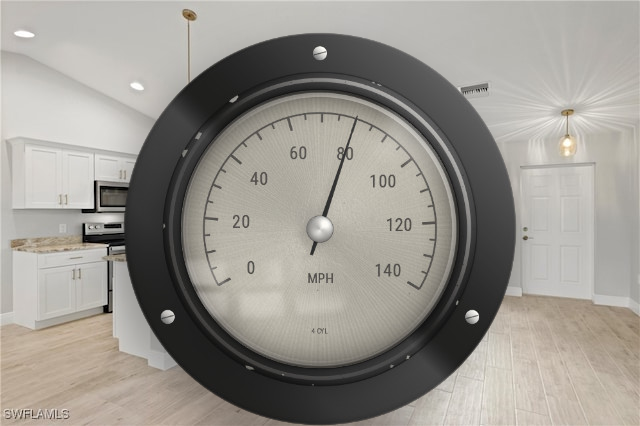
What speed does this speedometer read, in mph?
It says 80 mph
